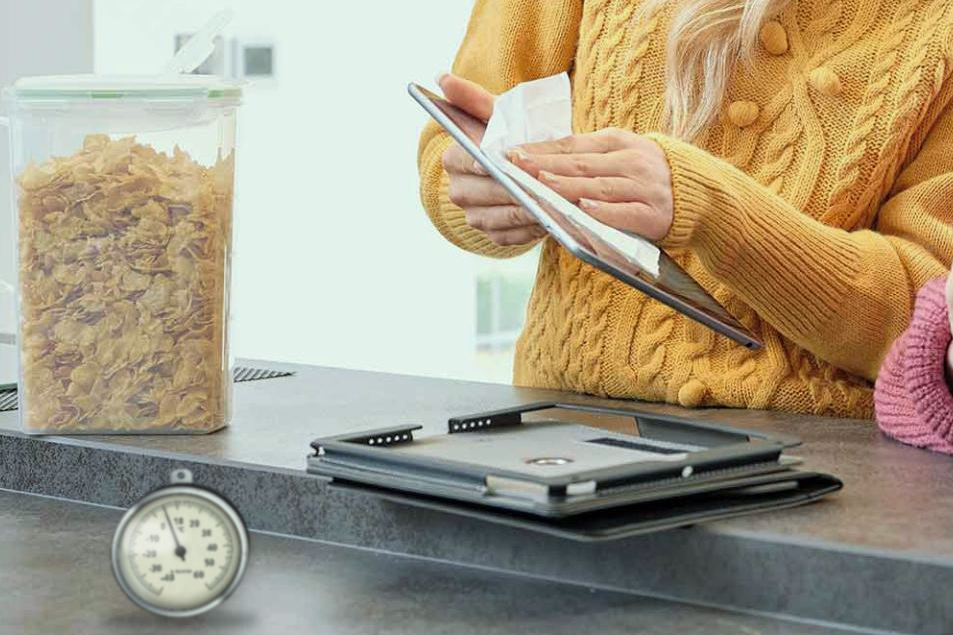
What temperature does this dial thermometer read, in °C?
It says 5 °C
